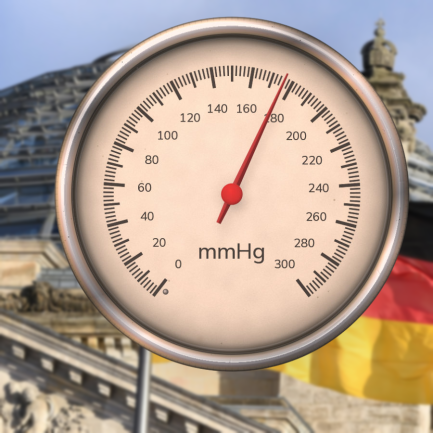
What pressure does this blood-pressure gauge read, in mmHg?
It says 176 mmHg
